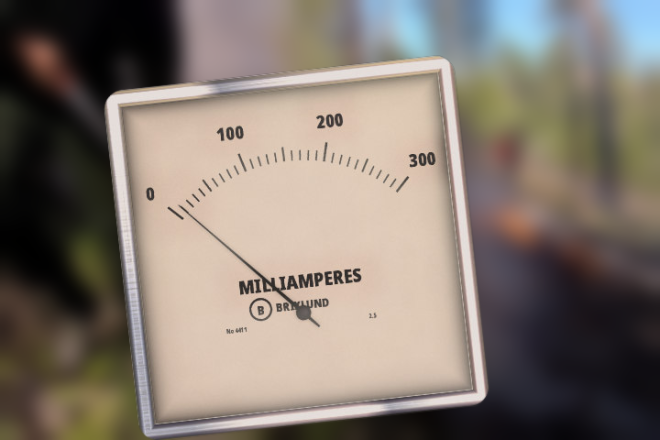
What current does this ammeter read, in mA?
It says 10 mA
